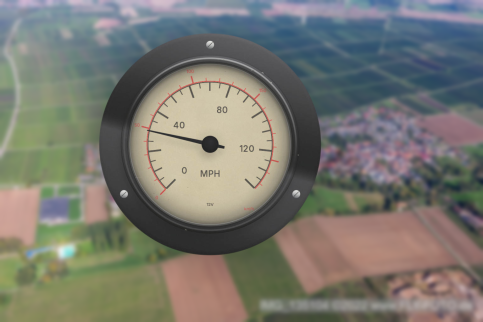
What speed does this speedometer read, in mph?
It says 30 mph
